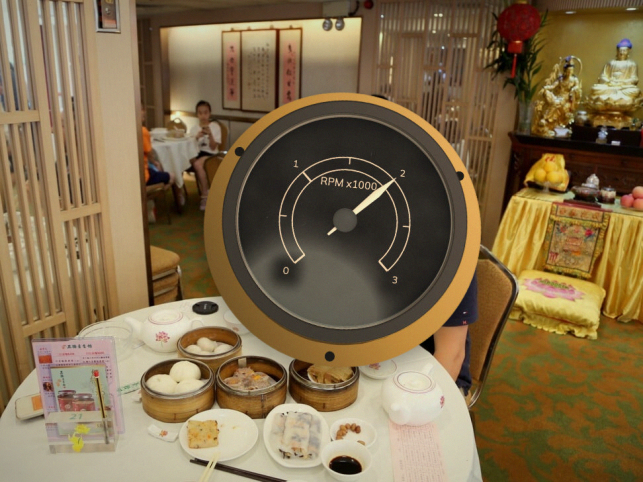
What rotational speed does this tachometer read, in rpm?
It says 2000 rpm
